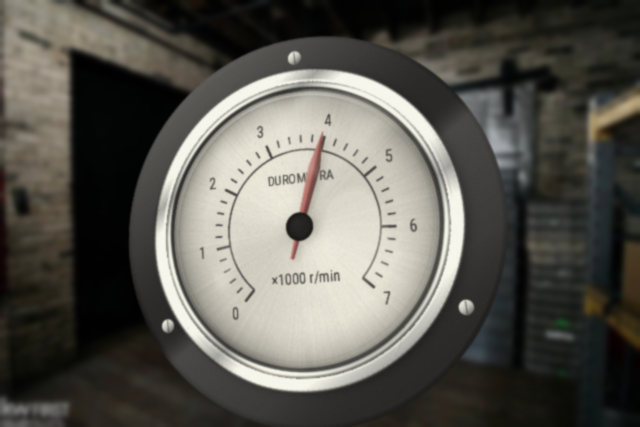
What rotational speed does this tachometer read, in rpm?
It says 4000 rpm
